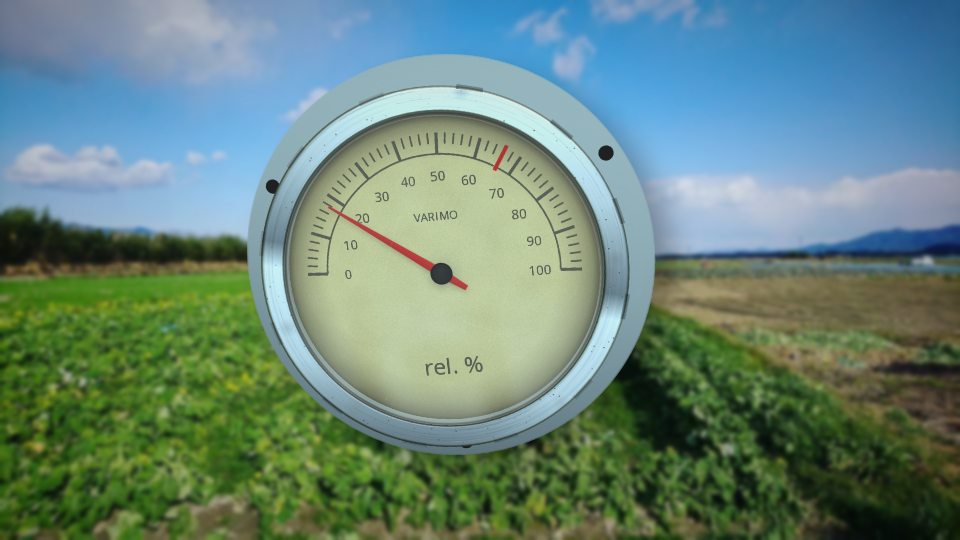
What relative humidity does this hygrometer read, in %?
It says 18 %
